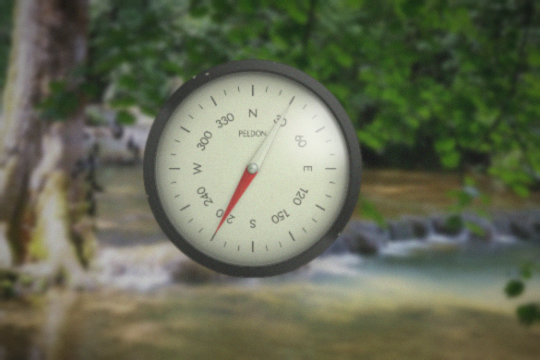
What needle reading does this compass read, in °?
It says 210 °
